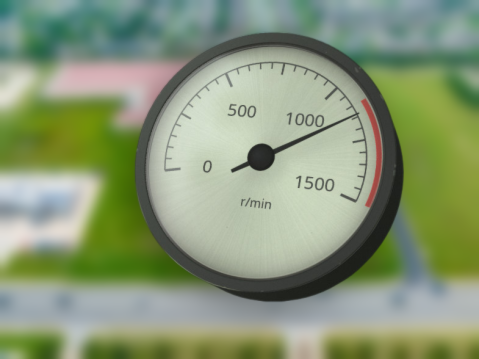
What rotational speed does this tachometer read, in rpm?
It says 1150 rpm
